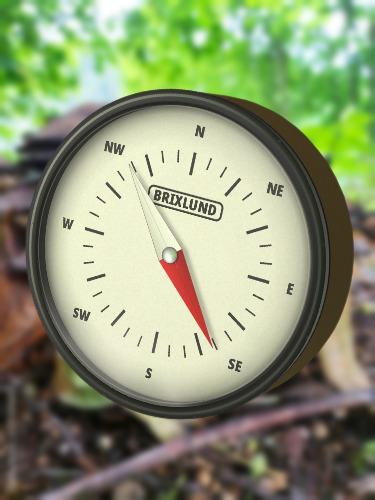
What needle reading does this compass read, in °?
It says 140 °
